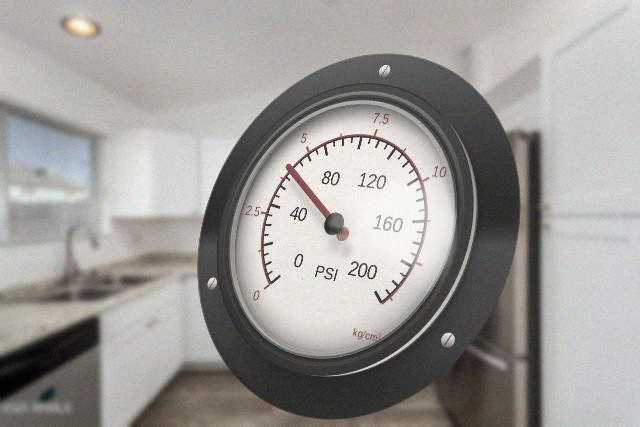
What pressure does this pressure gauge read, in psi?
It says 60 psi
